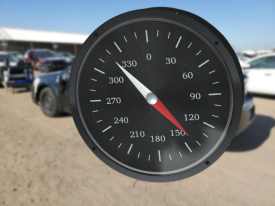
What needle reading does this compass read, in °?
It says 140 °
